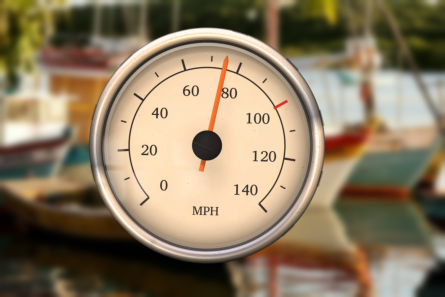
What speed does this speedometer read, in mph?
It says 75 mph
